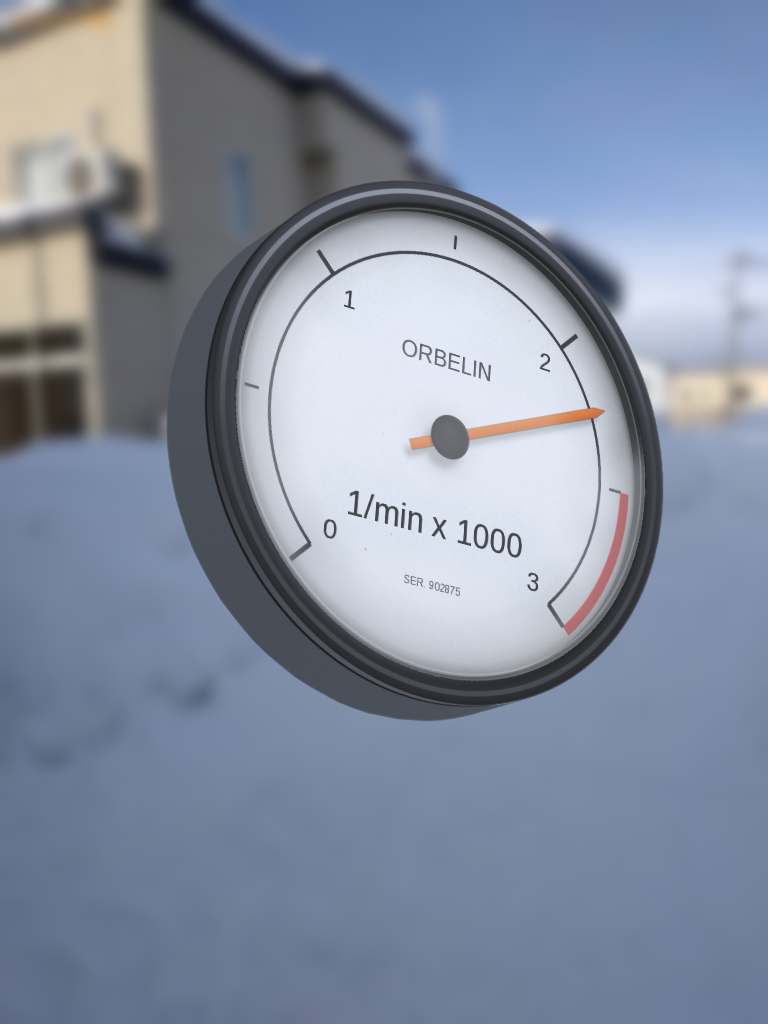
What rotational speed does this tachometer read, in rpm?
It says 2250 rpm
